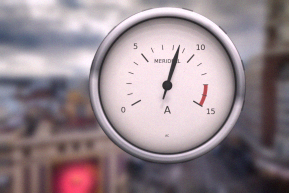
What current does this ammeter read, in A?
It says 8.5 A
